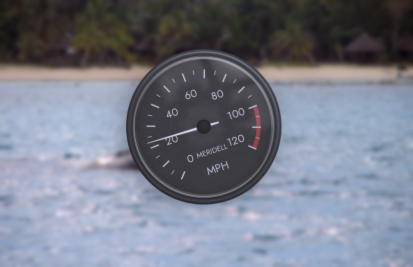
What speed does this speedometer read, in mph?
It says 22.5 mph
